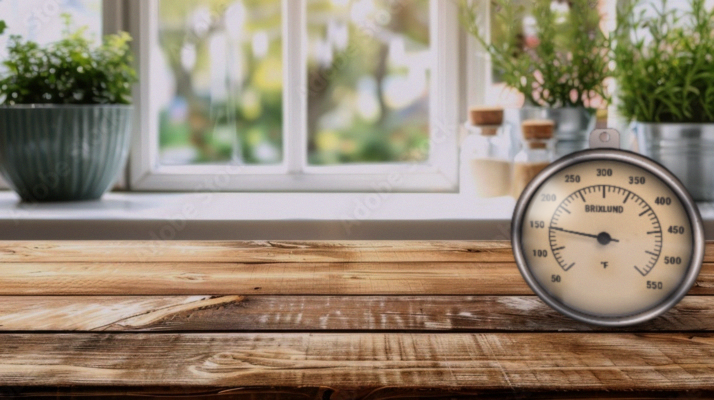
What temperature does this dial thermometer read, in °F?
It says 150 °F
